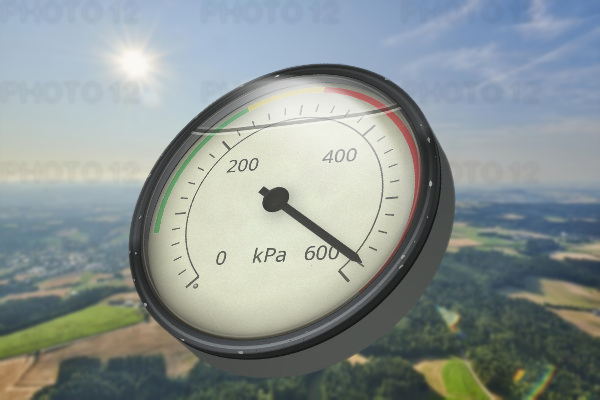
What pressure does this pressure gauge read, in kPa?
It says 580 kPa
